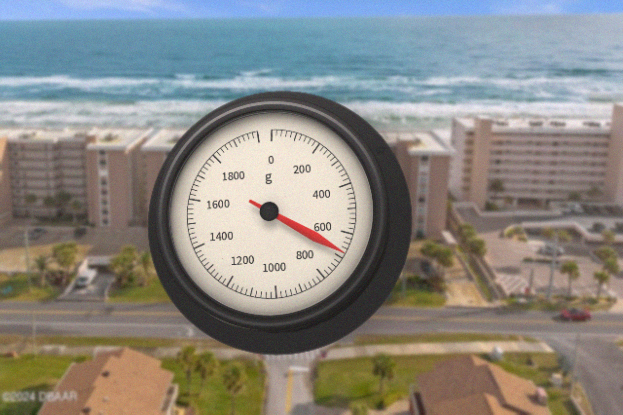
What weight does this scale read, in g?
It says 680 g
